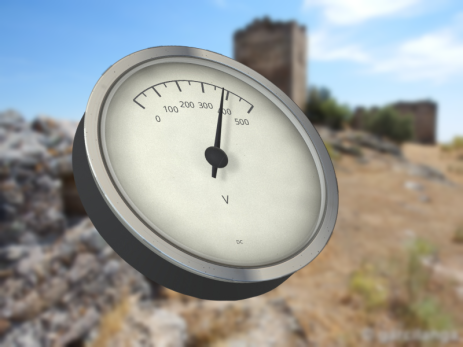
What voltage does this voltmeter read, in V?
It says 375 V
